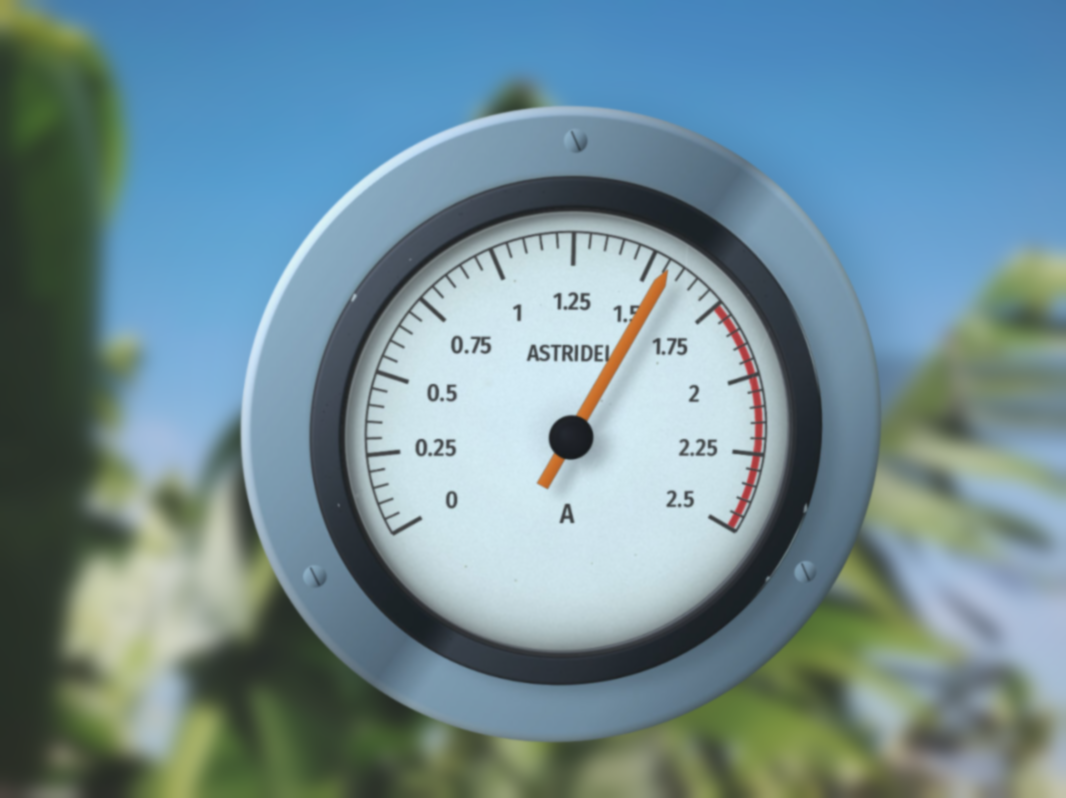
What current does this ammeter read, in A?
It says 1.55 A
